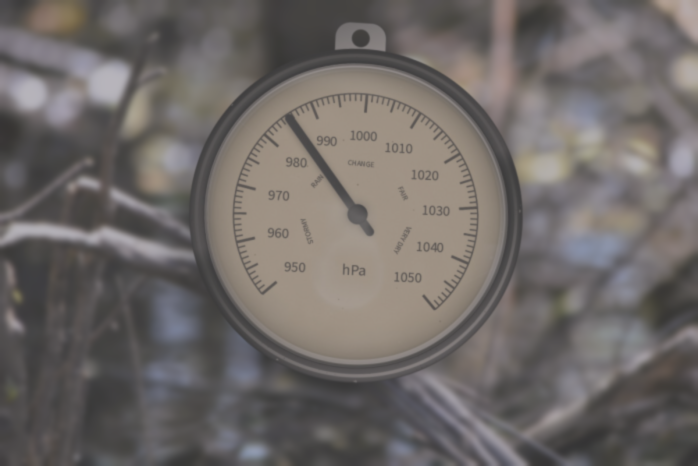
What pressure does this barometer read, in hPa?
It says 985 hPa
